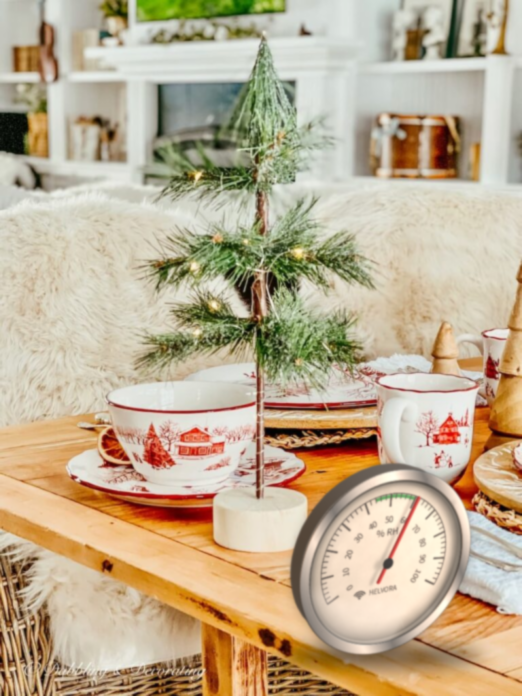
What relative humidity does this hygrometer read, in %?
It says 60 %
